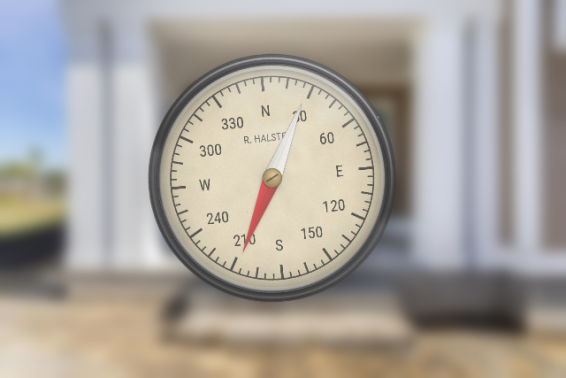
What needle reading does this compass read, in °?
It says 207.5 °
